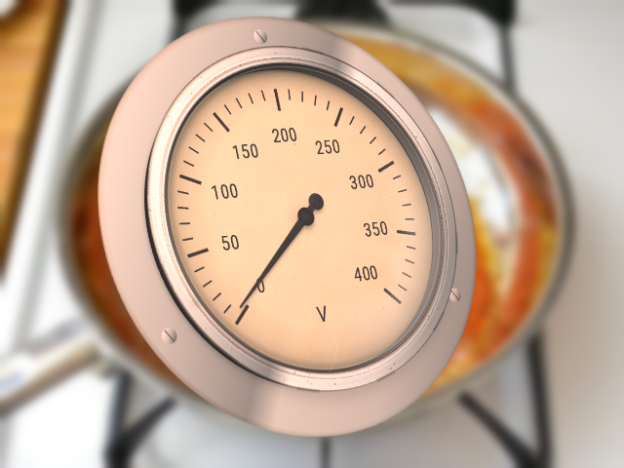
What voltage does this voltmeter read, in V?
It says 5 V
